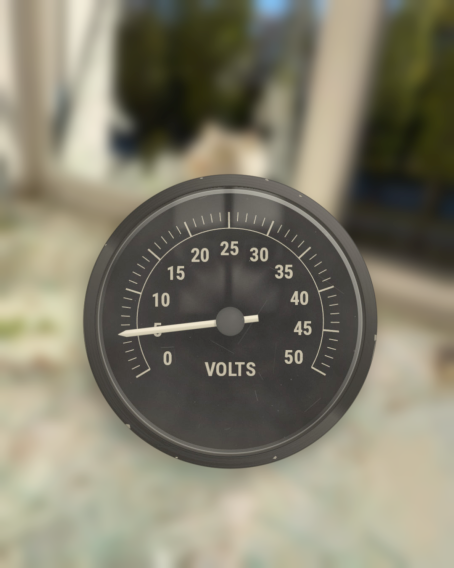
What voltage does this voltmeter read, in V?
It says 5 V
